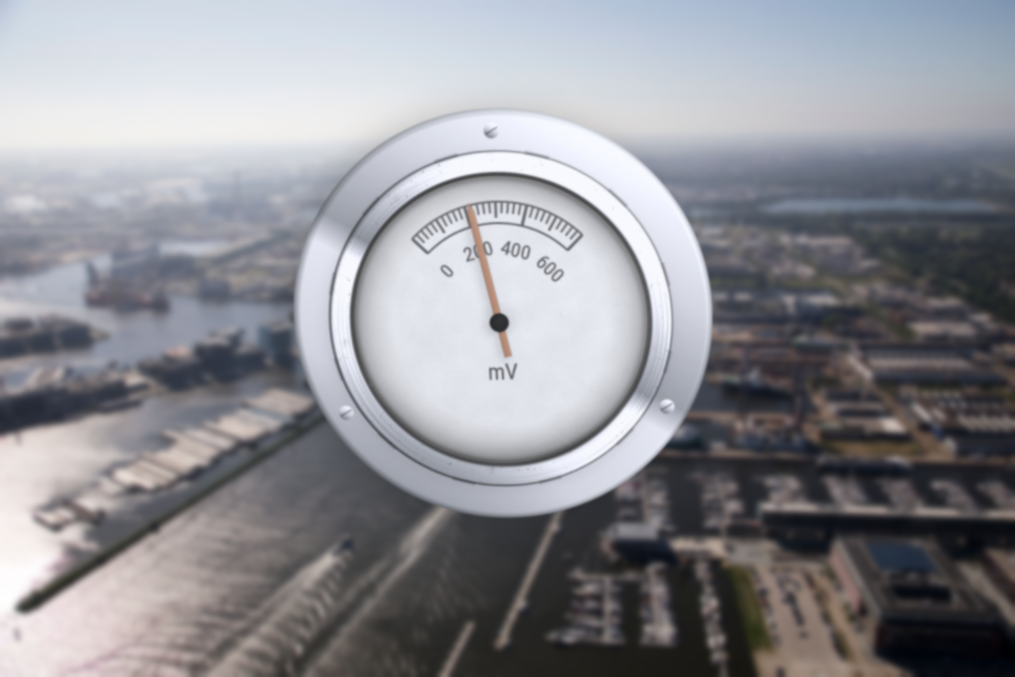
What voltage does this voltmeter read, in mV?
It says 220 mV
